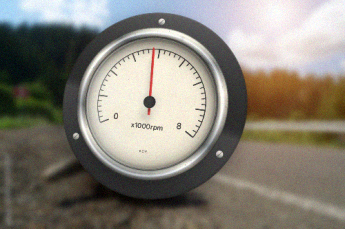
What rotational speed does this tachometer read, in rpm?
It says 3800 rpm
